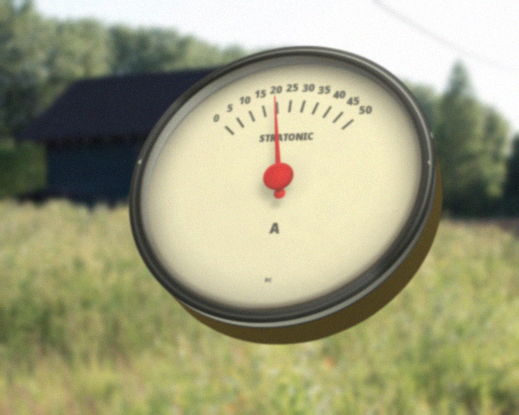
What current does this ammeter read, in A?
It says 20 A
